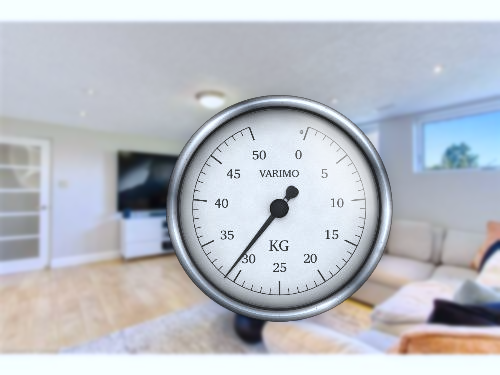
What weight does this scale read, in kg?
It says 31 kg
